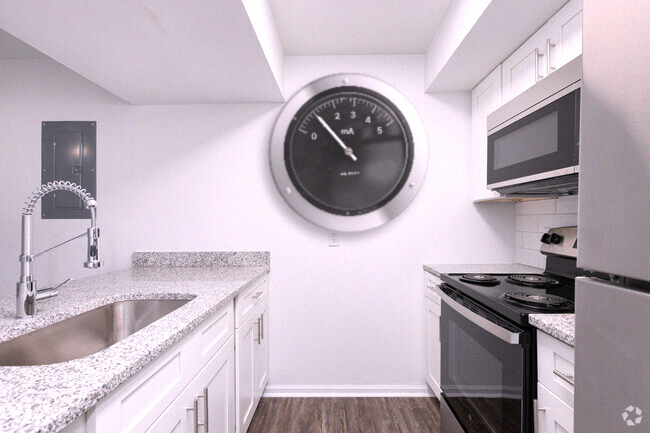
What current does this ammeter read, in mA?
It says 1 mA
